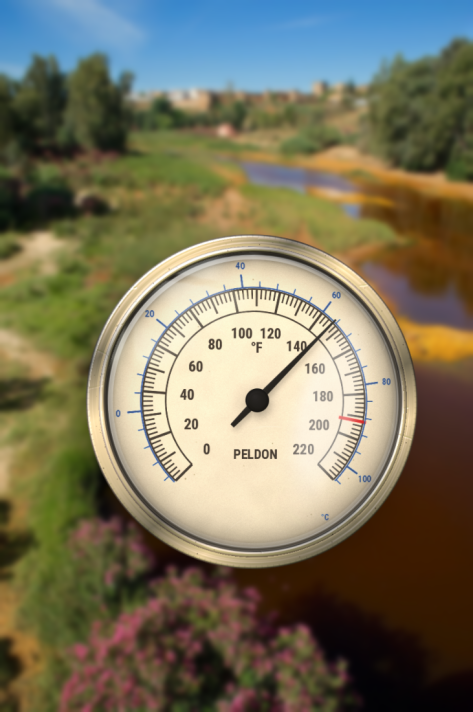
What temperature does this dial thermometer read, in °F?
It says 146 °F
